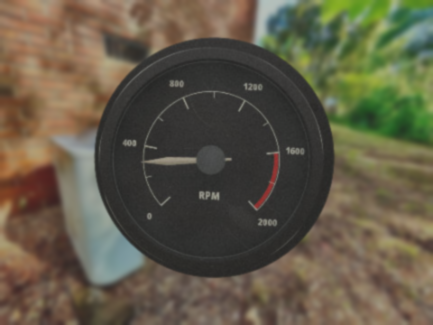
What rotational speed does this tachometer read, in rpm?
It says 300 rpm
